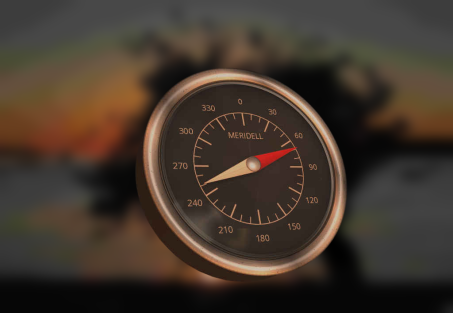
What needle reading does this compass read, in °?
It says 70 °
